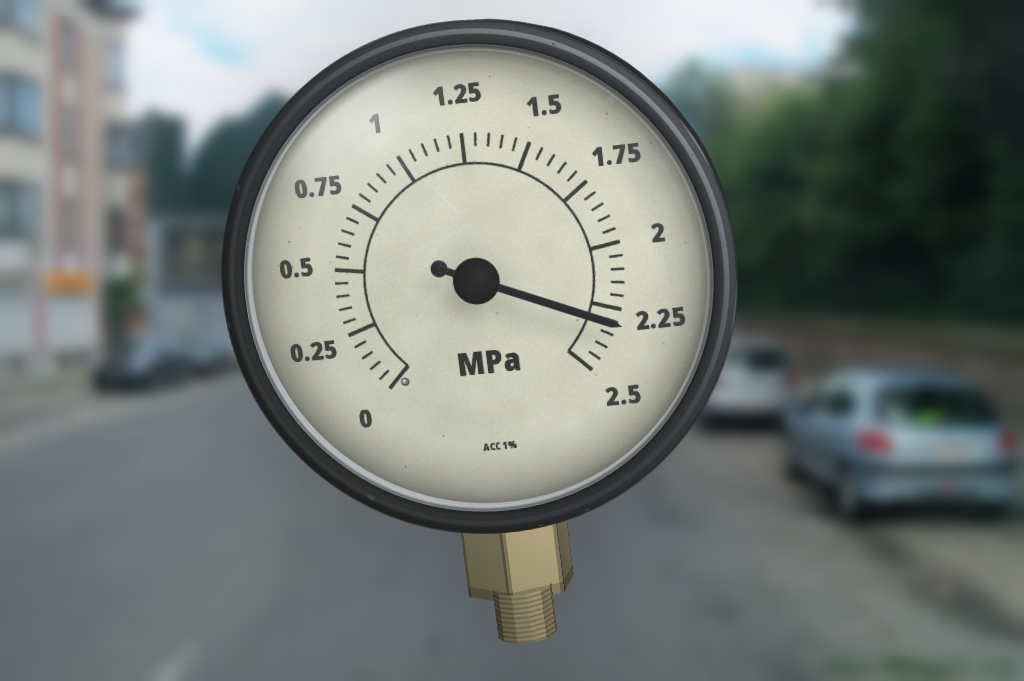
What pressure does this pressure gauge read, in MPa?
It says 2.3 MPa
